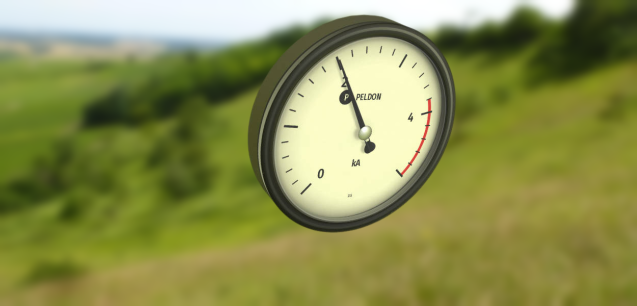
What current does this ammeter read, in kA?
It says 2 kA
